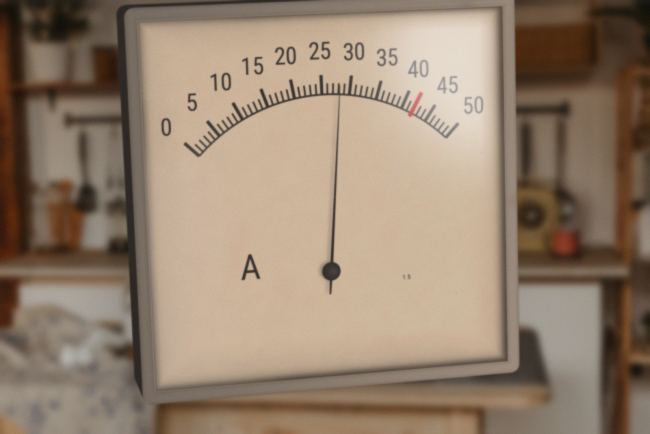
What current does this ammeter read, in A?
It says 28 A
